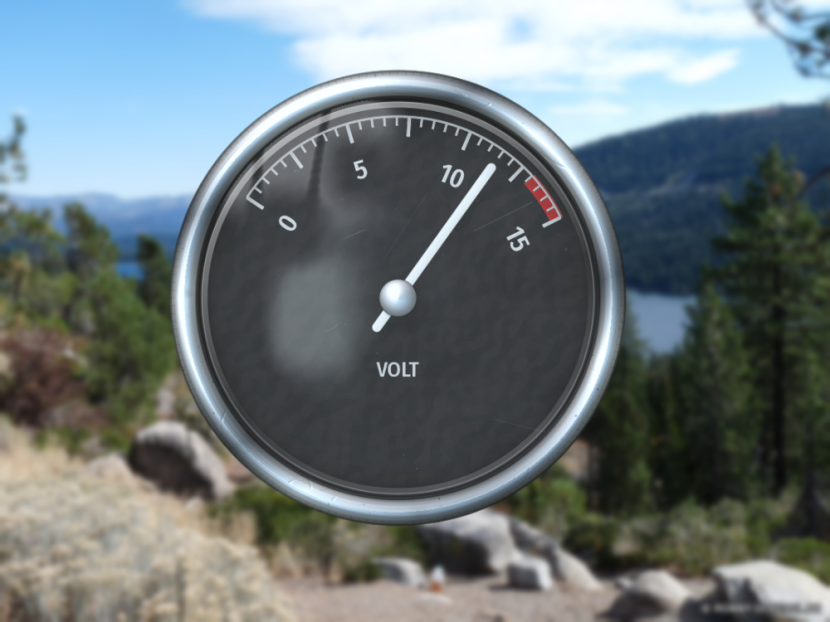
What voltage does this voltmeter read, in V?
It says 11.5 V
